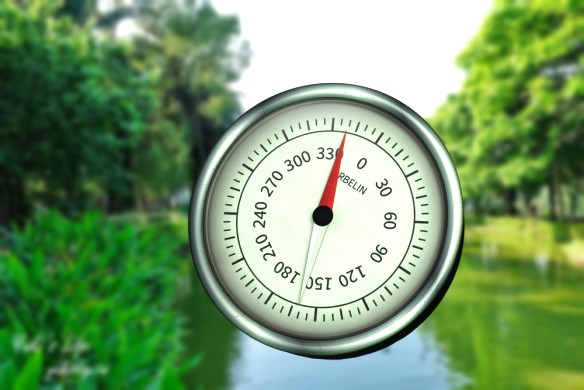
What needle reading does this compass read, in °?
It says 340 °
